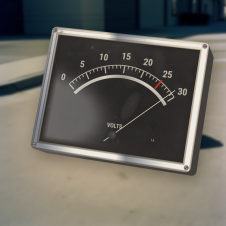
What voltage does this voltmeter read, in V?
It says 29 V
